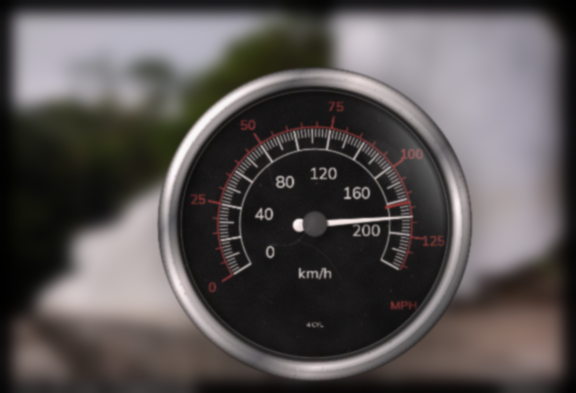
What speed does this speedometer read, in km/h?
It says 190 km/h
